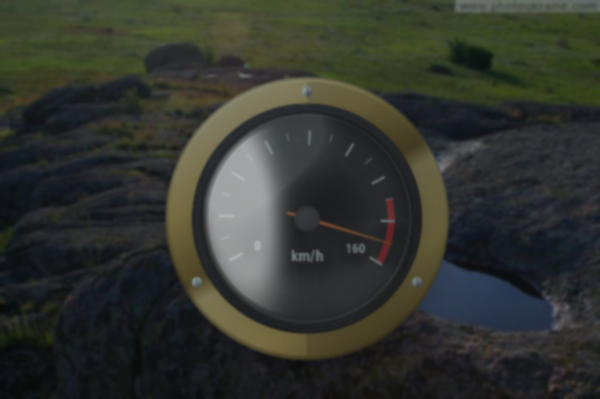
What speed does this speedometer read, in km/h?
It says 150 km/h
